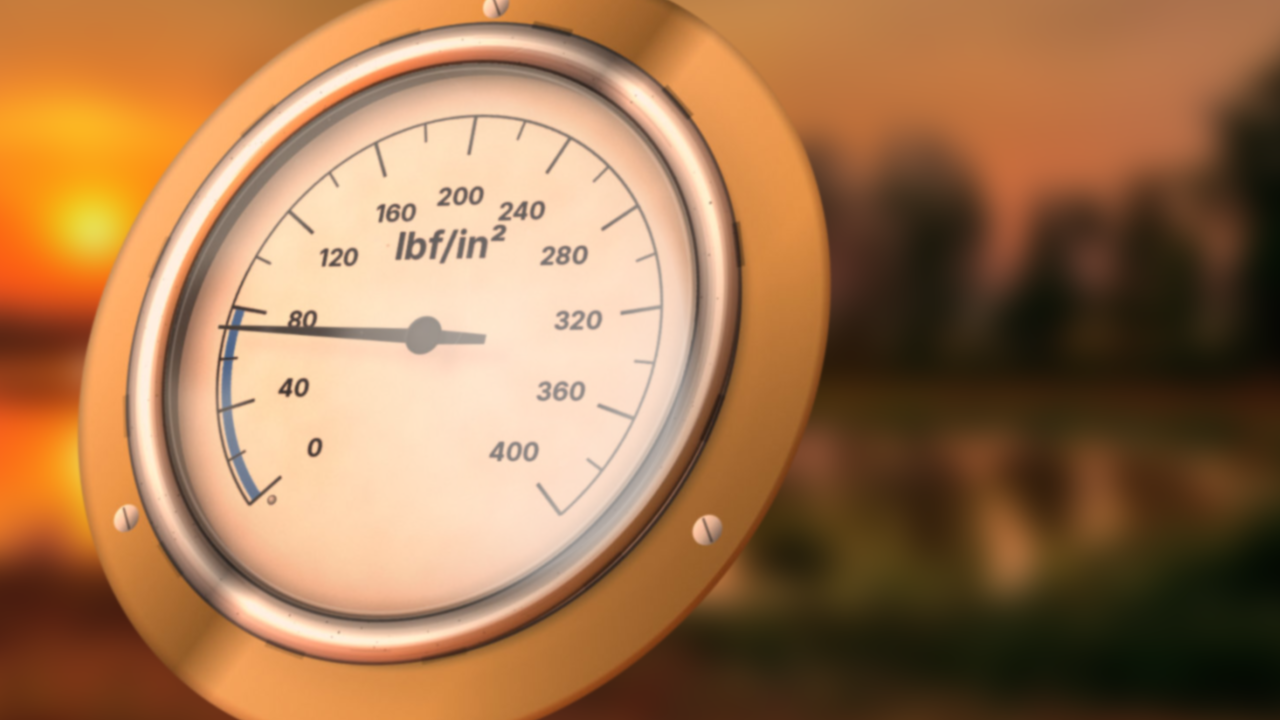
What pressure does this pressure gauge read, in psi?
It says 70 psi
